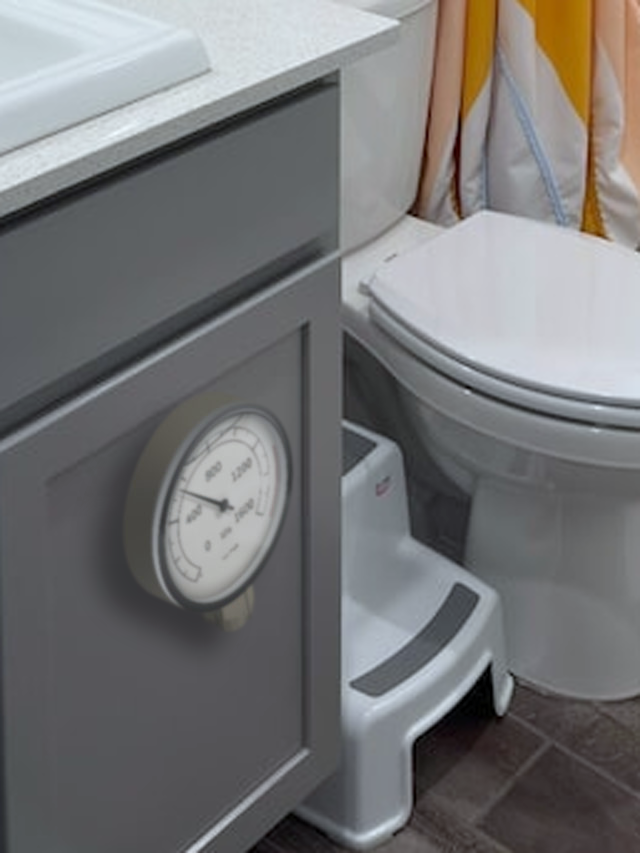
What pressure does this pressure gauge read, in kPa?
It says 550 kPa
